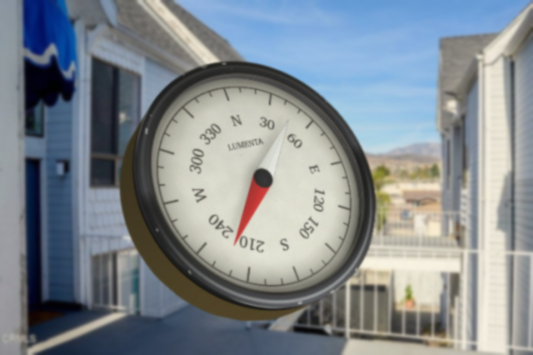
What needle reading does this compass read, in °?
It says 225 °
